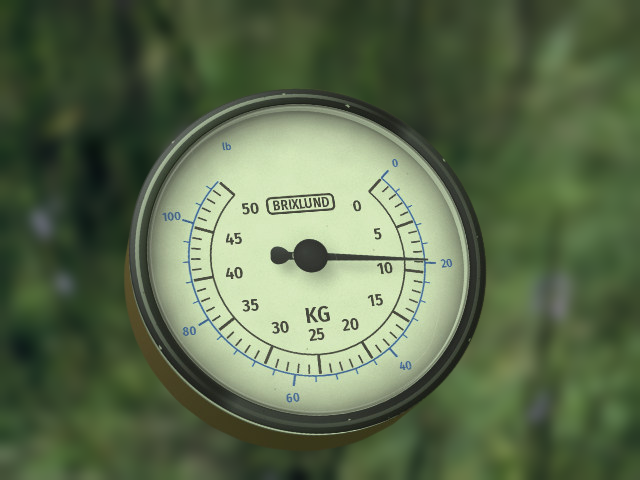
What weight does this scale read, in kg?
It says 9 kg
